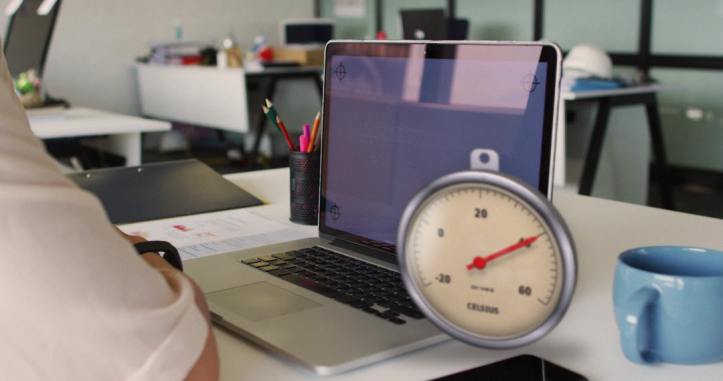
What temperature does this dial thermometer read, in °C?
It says 40 °C
